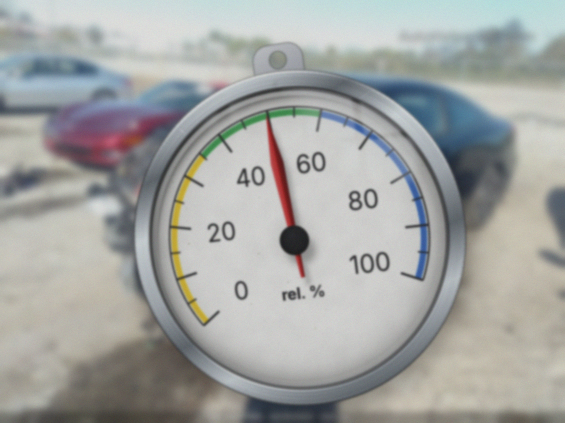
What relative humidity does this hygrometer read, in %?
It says 50 %
